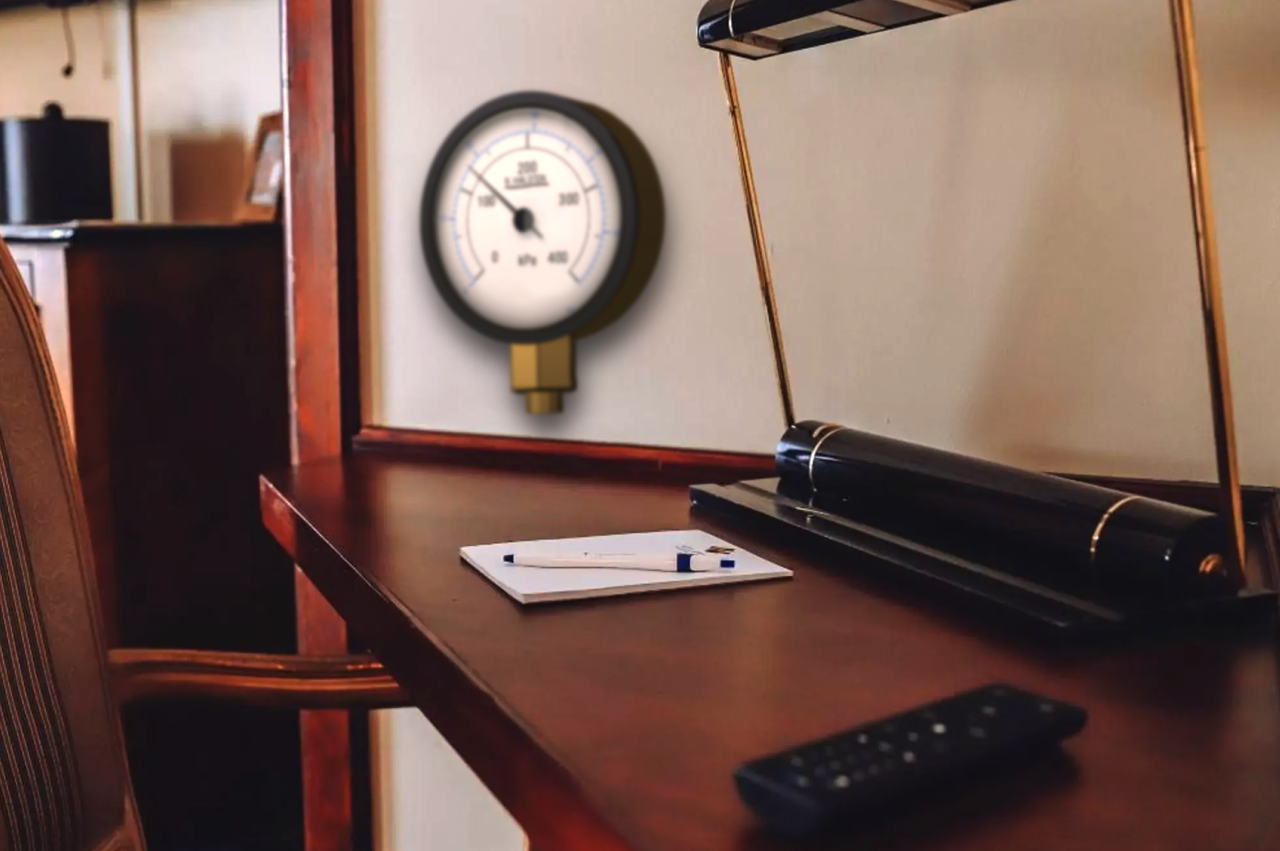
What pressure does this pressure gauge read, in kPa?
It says 125 kPa
